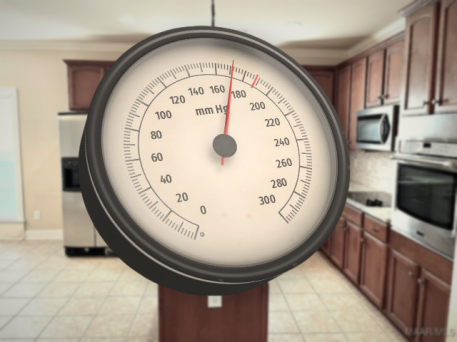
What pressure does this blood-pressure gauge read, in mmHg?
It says 170 mmHg
